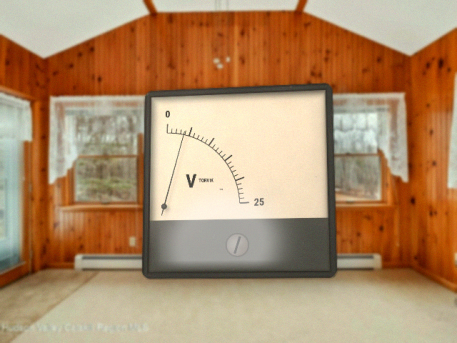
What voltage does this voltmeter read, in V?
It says 4 V
